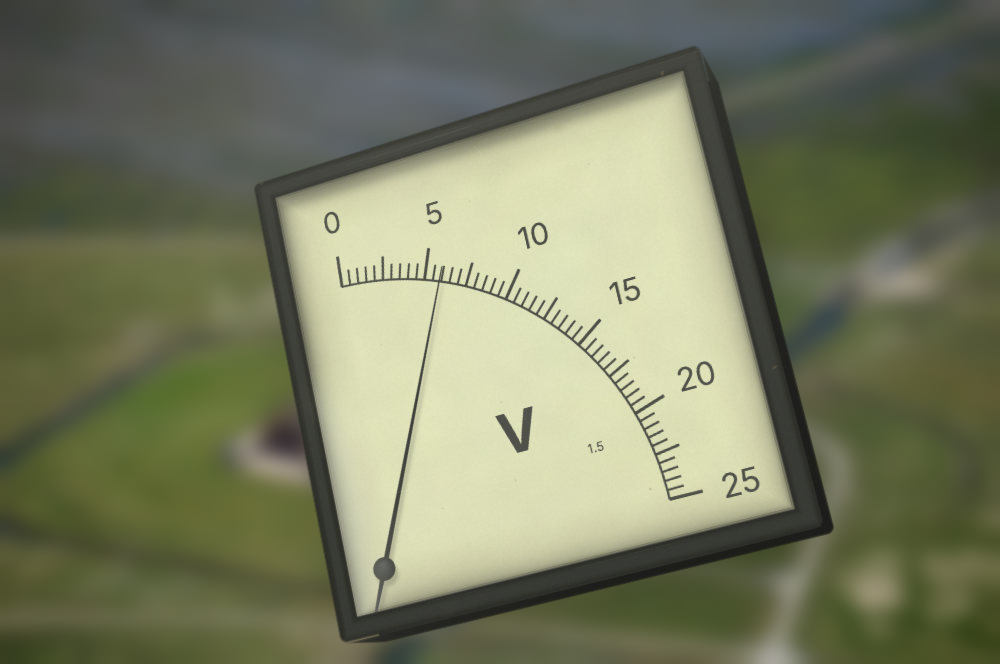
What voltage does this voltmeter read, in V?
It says 6 V
